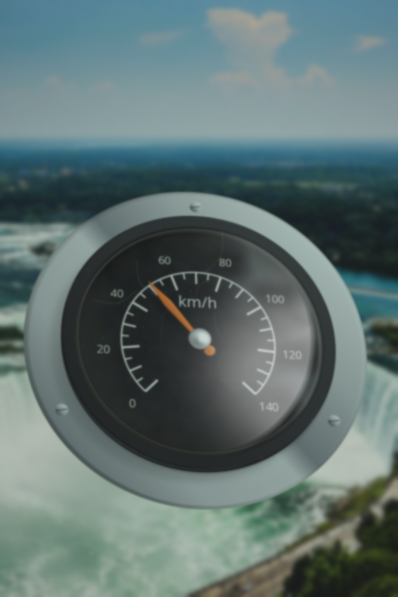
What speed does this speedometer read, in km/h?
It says 50 km/h
